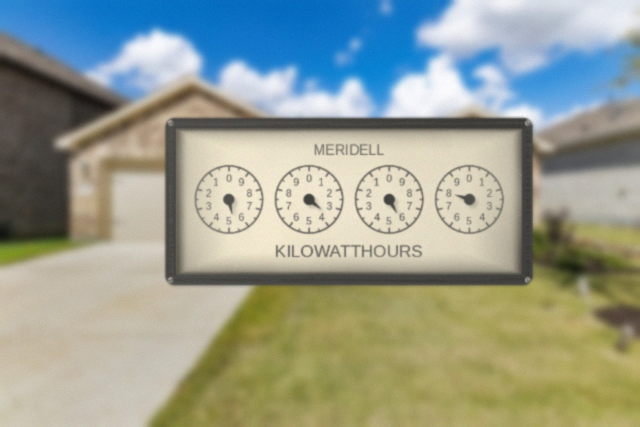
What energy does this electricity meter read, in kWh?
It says 5358 kWh
